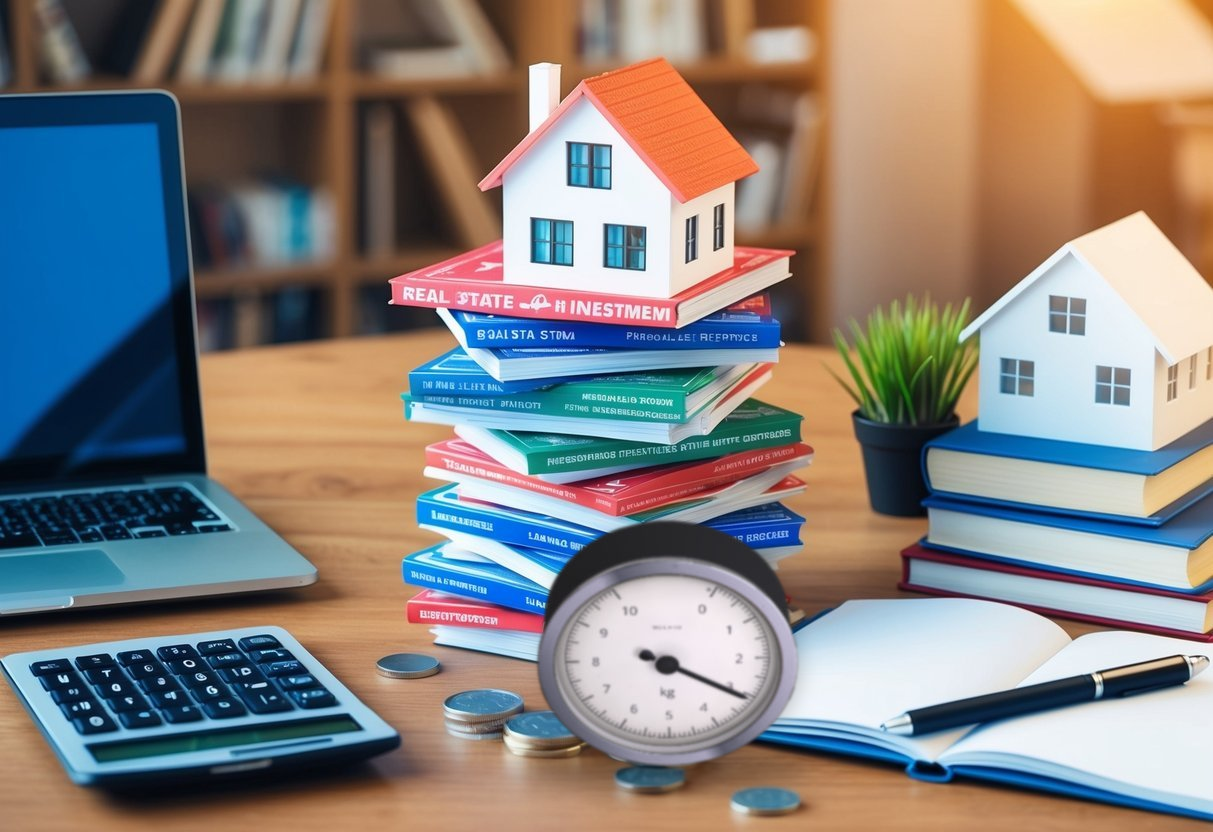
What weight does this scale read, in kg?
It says 3 kg
